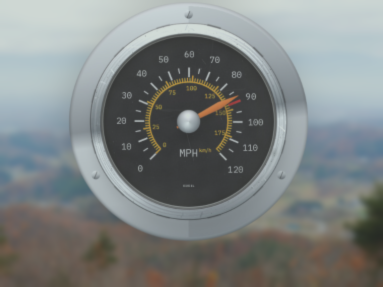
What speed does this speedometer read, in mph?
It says 87.5 mph
